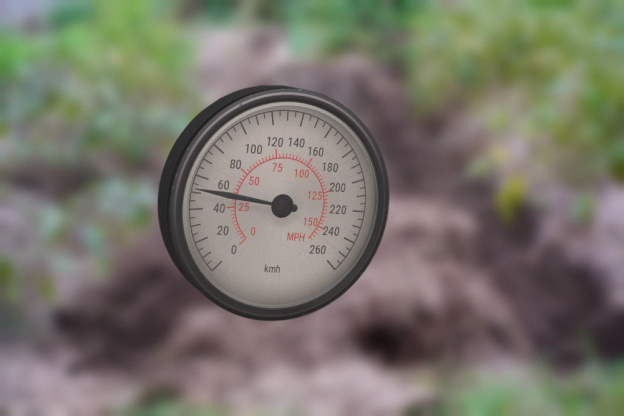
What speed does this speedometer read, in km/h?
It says 52.5 km/h
